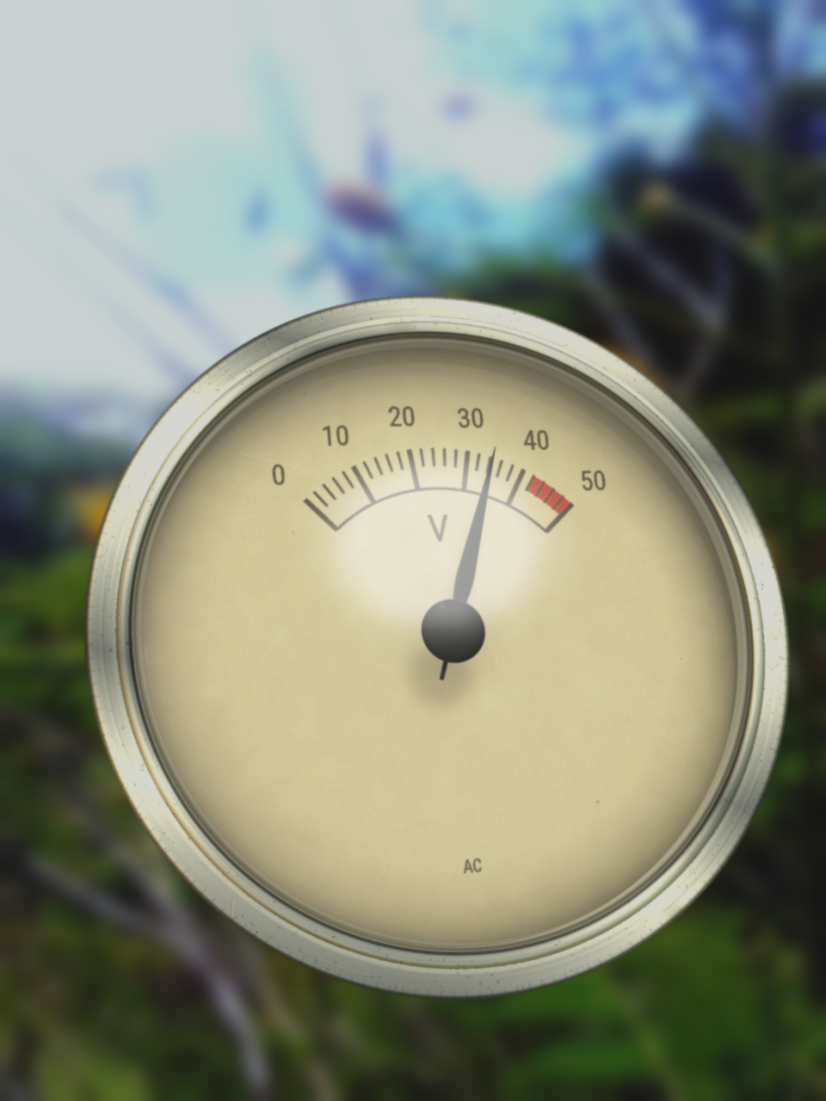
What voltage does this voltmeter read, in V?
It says 34 V
